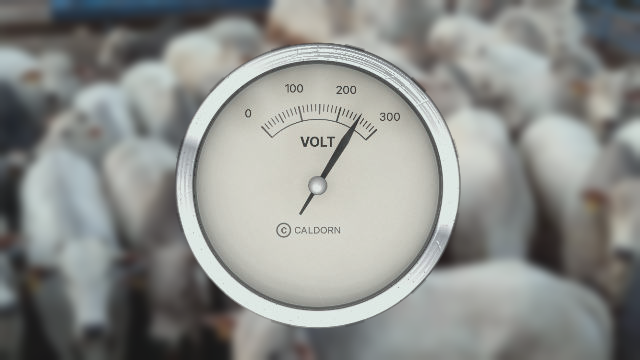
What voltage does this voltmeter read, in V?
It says 250 V
